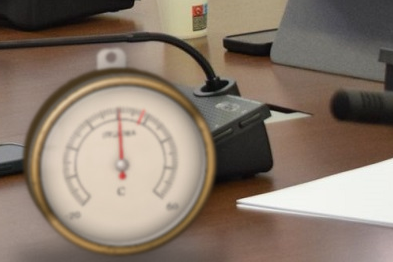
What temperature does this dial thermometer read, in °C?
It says 20 °C
